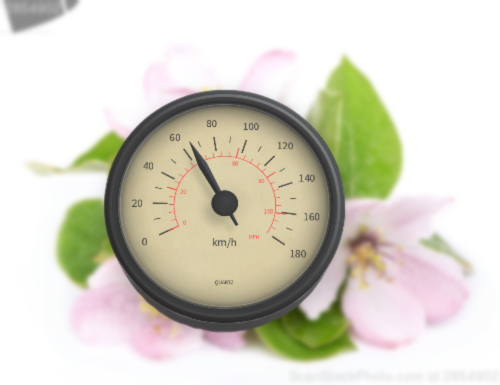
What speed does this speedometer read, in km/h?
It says 65 km/h
